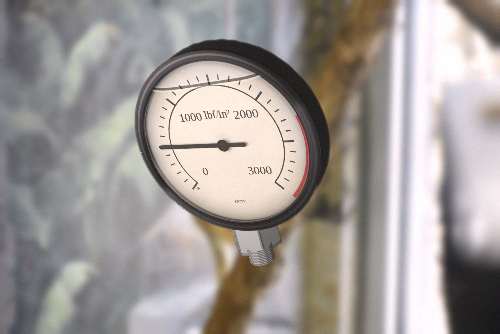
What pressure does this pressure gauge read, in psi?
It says 500 psi
